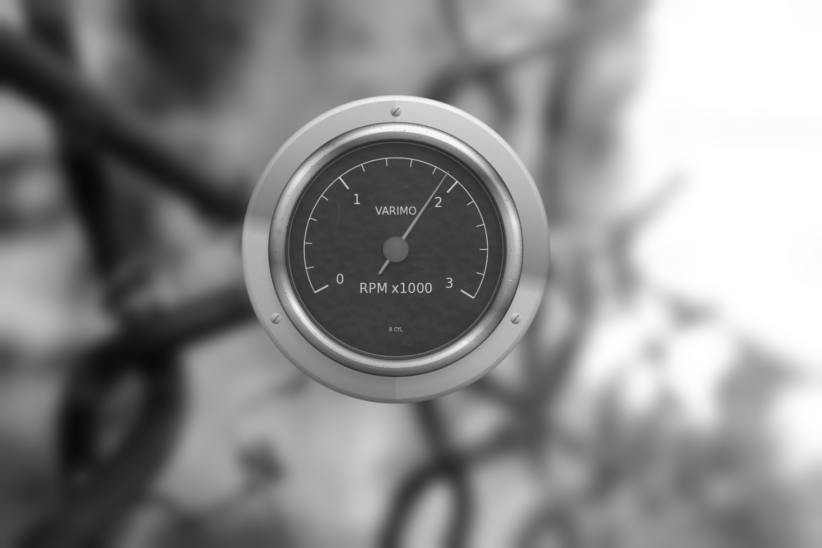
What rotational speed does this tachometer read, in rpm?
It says 1900 rpm
